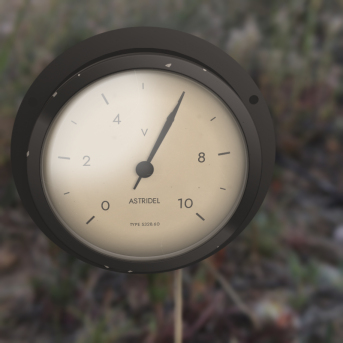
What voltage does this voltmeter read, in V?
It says 6 V
